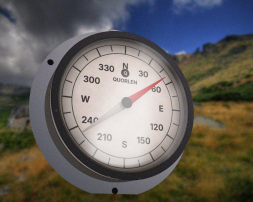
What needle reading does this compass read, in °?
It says 52.5 °
